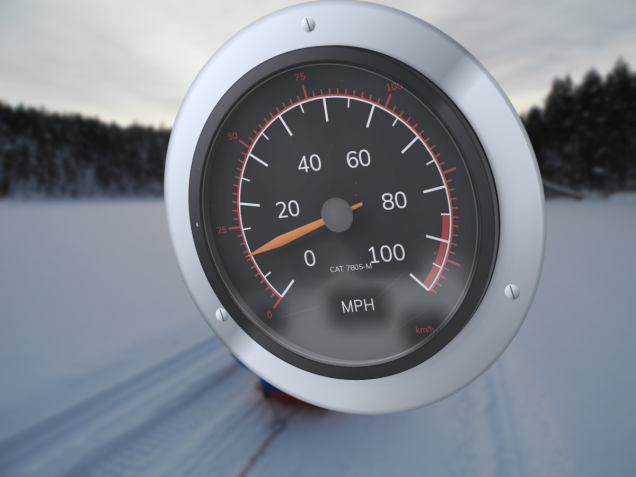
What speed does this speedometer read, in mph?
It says 10 mph
